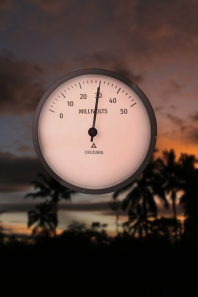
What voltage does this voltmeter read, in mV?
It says 30 mV
